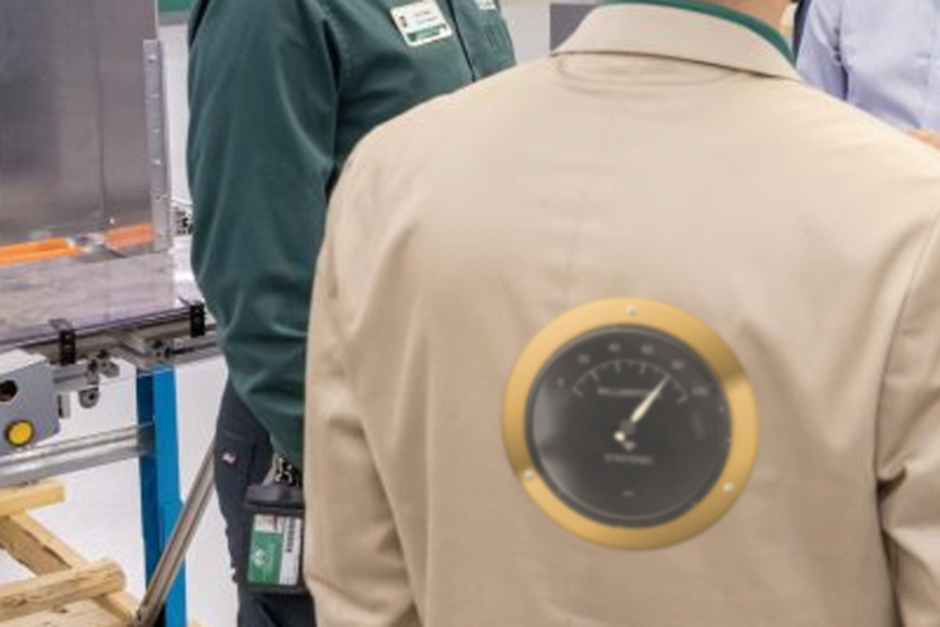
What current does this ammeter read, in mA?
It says 80 mA
